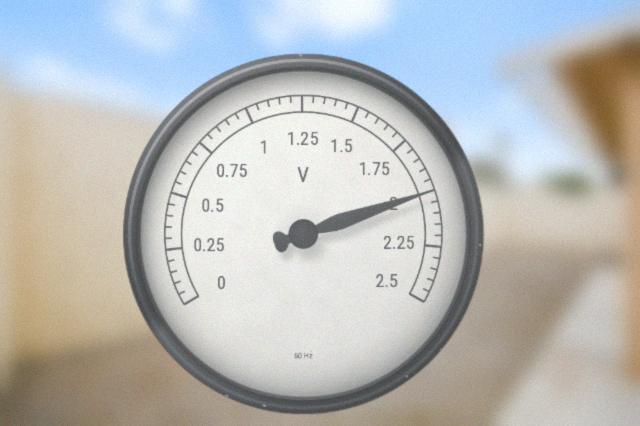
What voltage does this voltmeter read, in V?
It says 2 V
